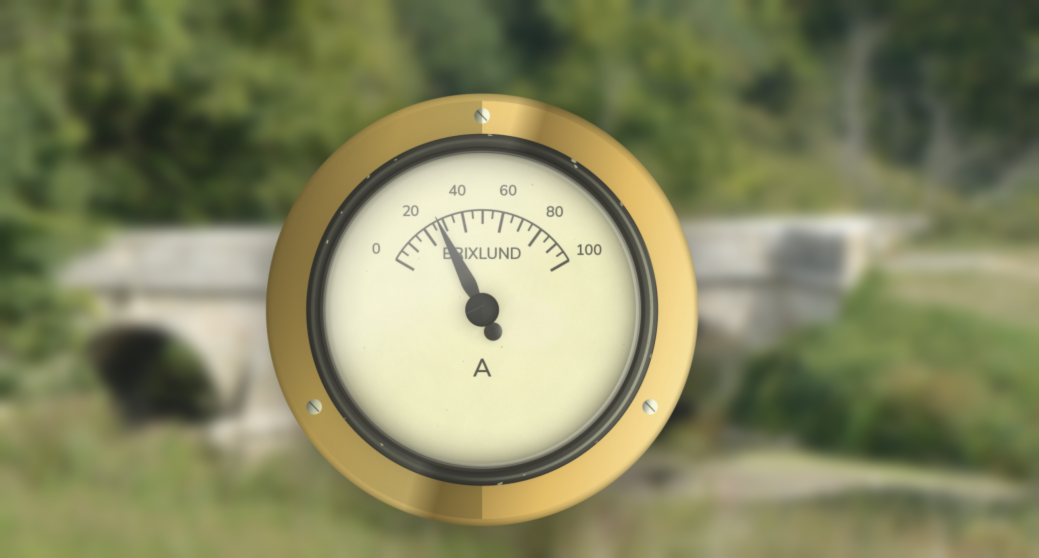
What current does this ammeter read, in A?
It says 27.5 A
